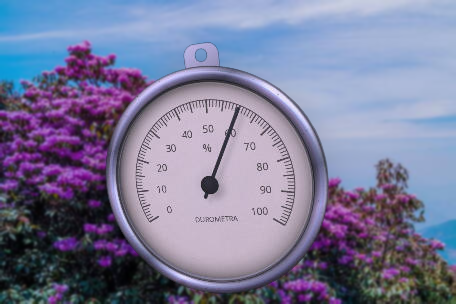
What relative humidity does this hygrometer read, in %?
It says 60 %
